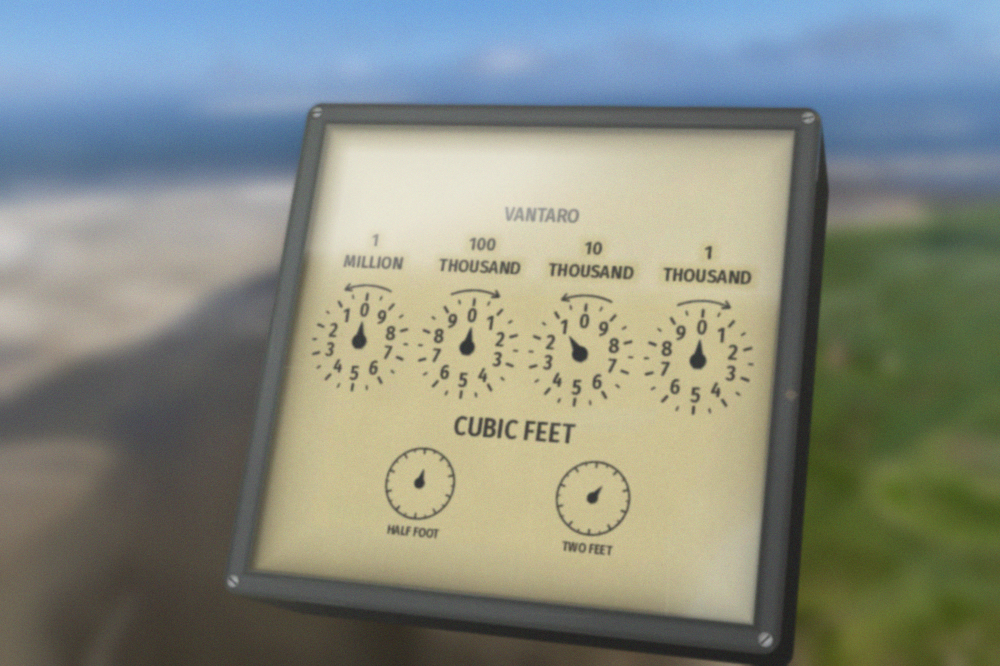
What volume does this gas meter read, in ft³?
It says 1000 ft³
